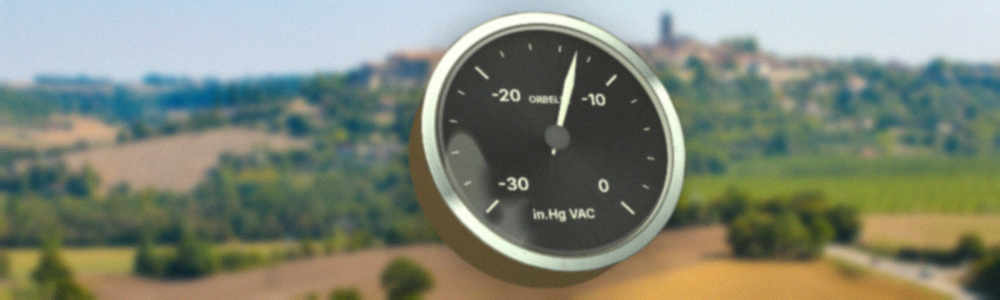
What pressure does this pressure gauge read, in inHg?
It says -13 inHg
